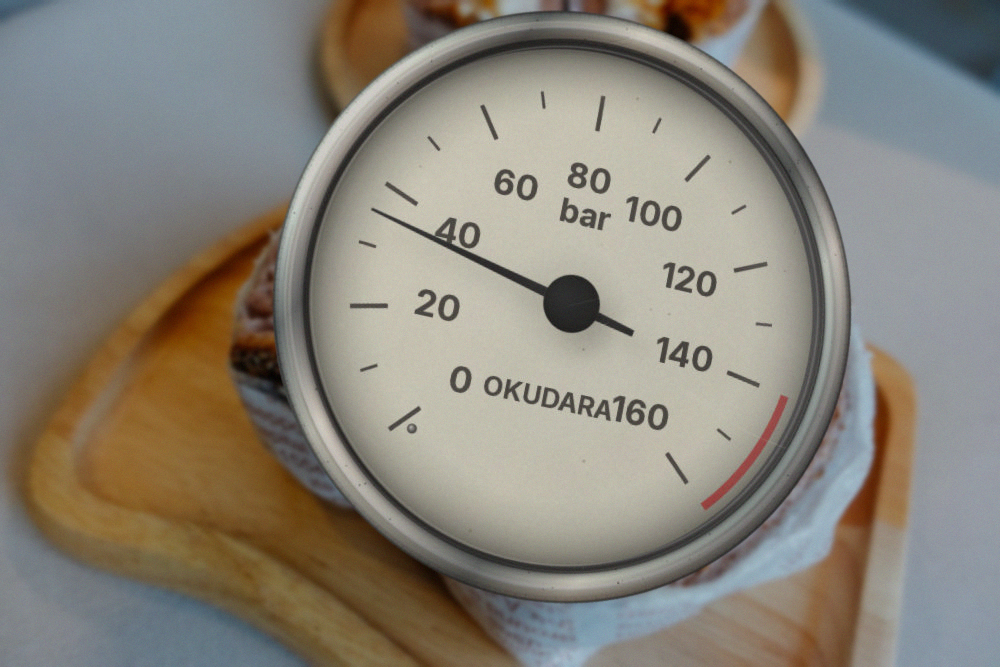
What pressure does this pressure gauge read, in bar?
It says 35 bar
